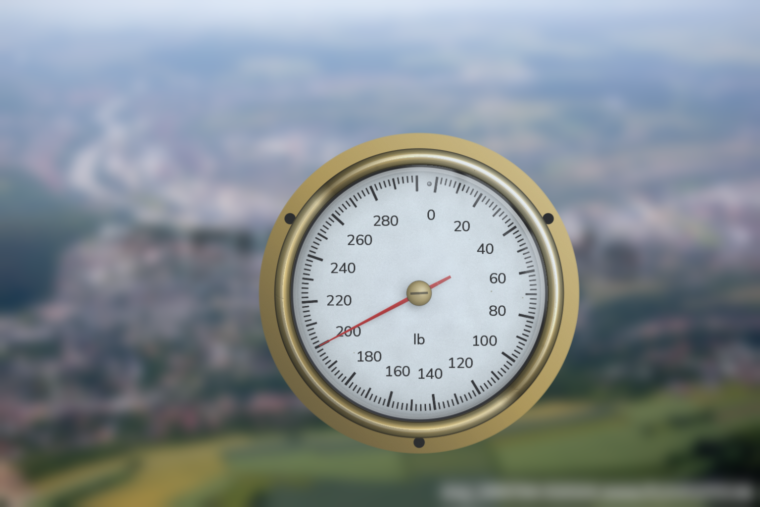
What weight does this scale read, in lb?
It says 200 lb
